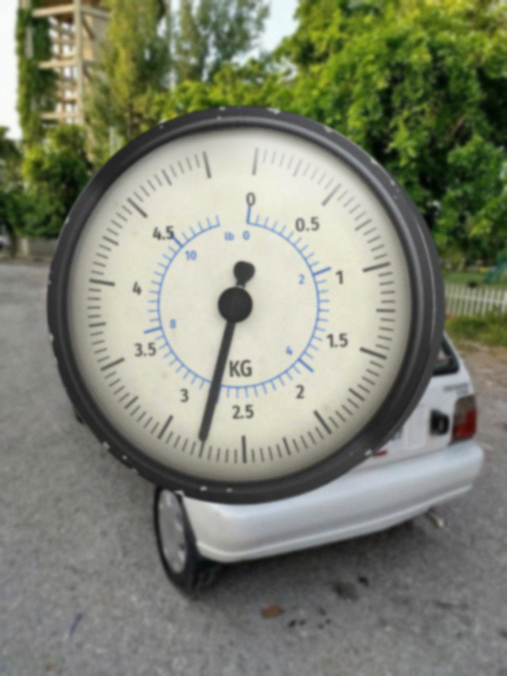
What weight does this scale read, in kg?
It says 2.75 kg
